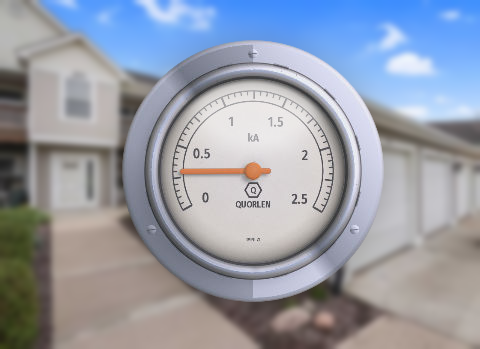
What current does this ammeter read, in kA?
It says 0.3 kA
